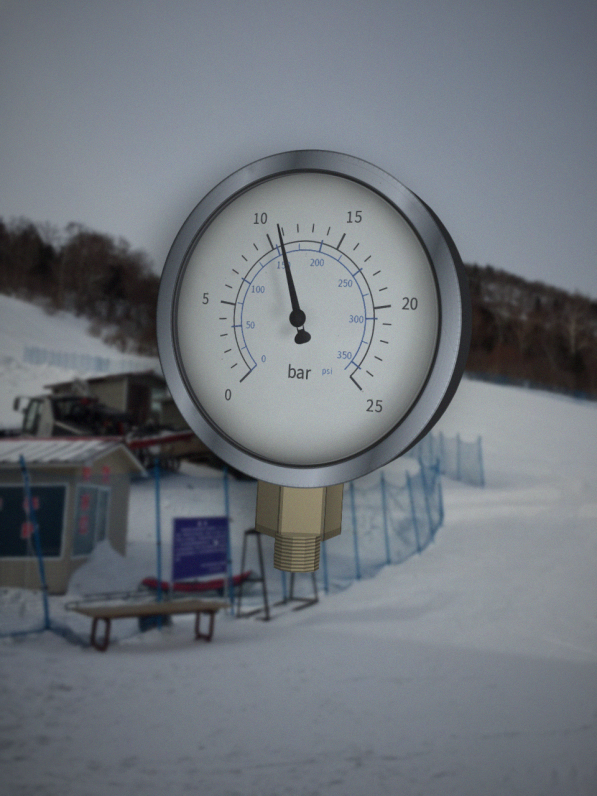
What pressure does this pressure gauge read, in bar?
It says 11 bar
